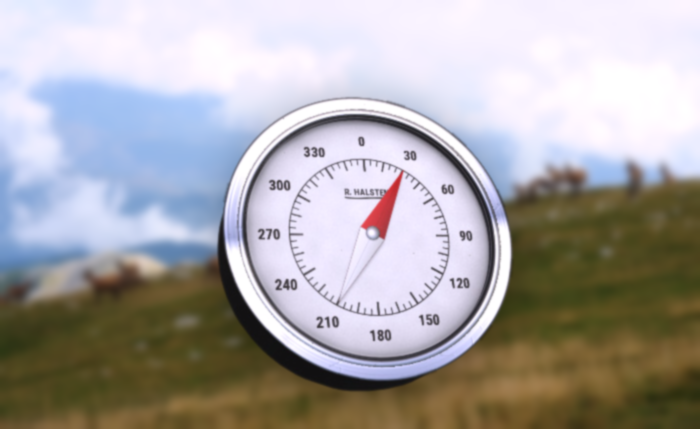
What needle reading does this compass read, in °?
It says 30 °
